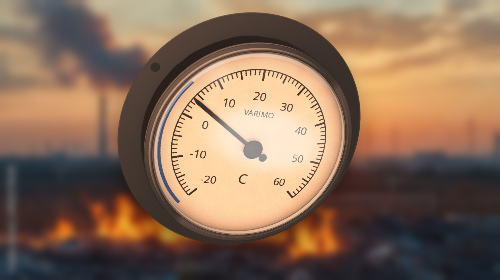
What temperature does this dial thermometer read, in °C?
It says 4 °C
